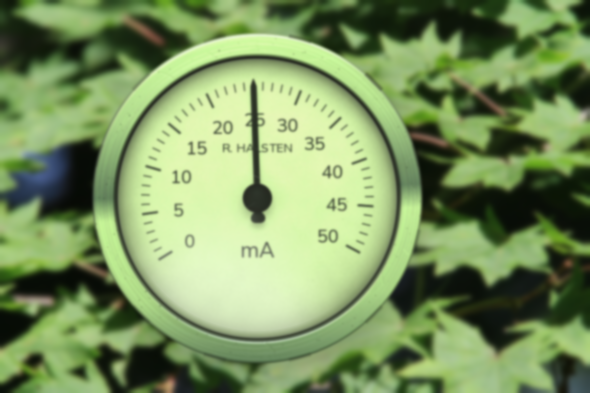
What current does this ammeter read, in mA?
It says 25 mA
